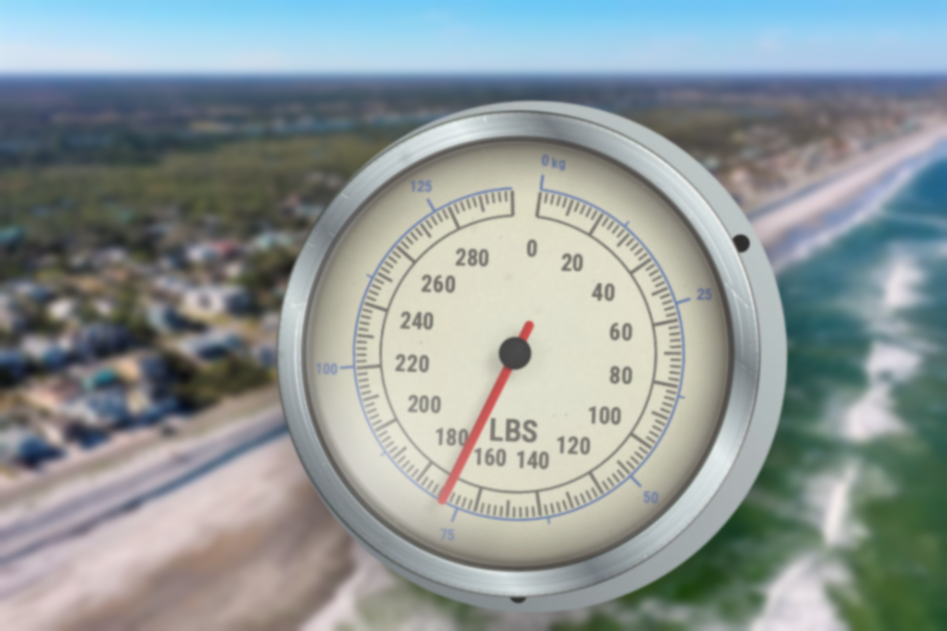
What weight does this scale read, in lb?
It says 170 lb
